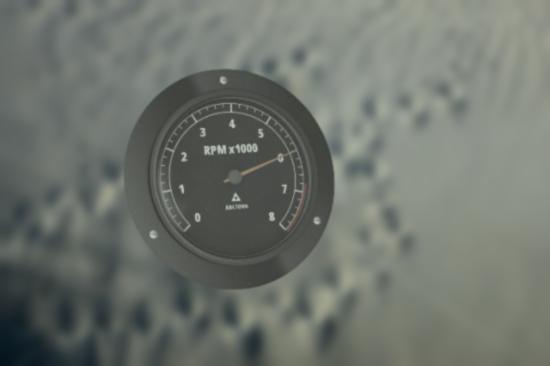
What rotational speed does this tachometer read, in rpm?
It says 6000 rpm
